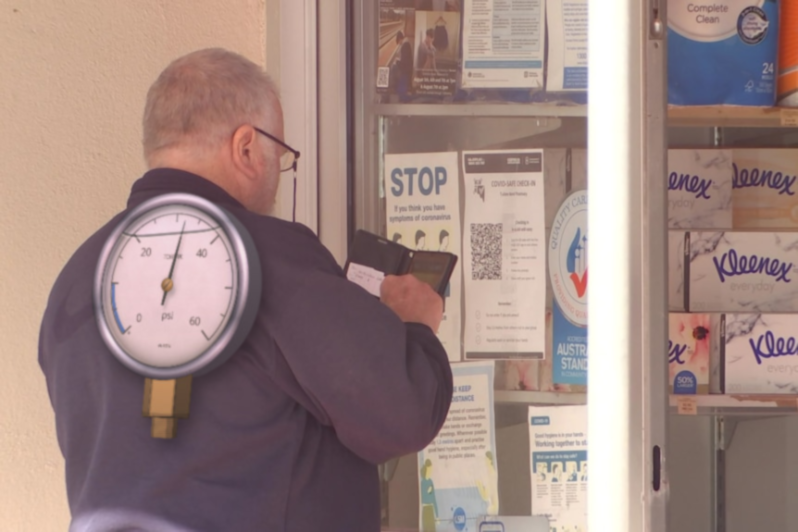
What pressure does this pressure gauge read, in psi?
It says 32.5 psi
